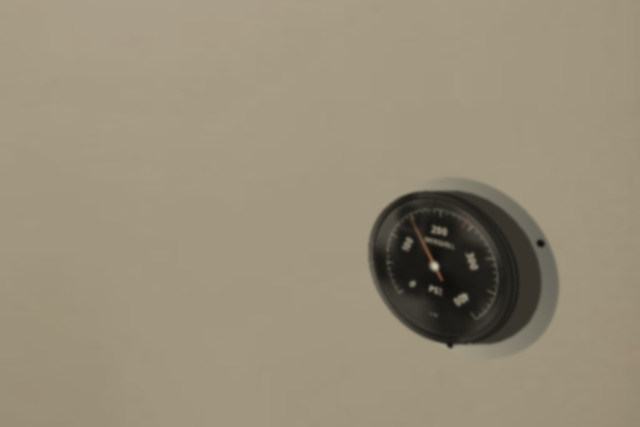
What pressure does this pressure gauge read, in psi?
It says 150 psi
